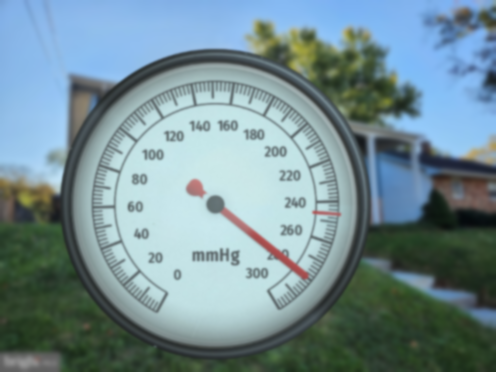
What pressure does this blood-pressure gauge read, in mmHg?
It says 280 mmHg
